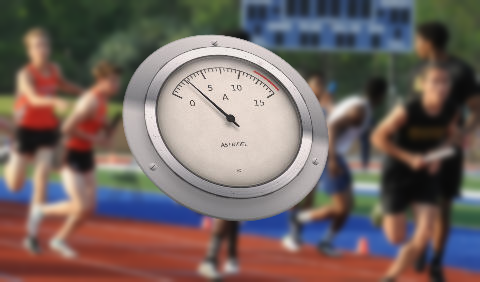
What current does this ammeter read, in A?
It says 2.5 A
